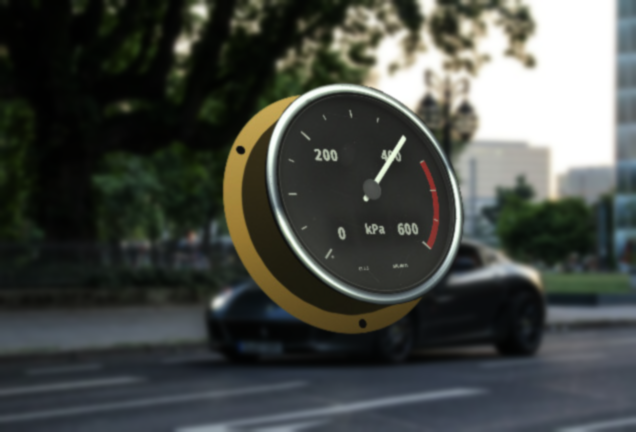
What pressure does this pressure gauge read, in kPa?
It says 400 kPa
